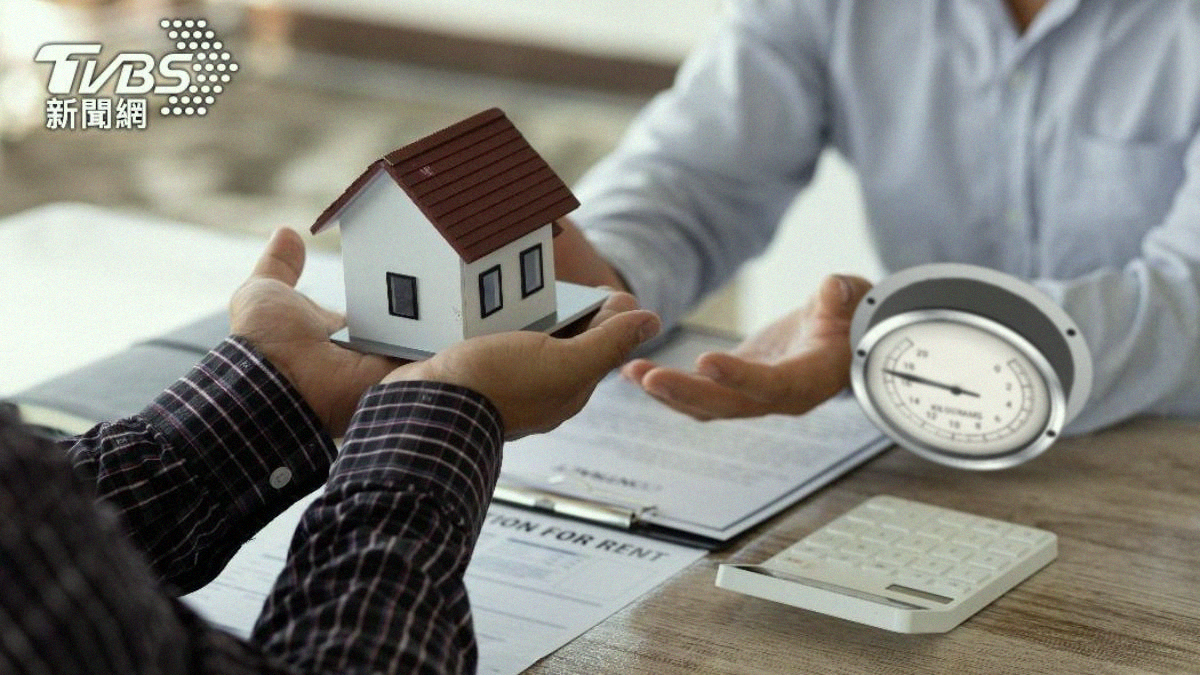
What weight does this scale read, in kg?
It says 17 kg
